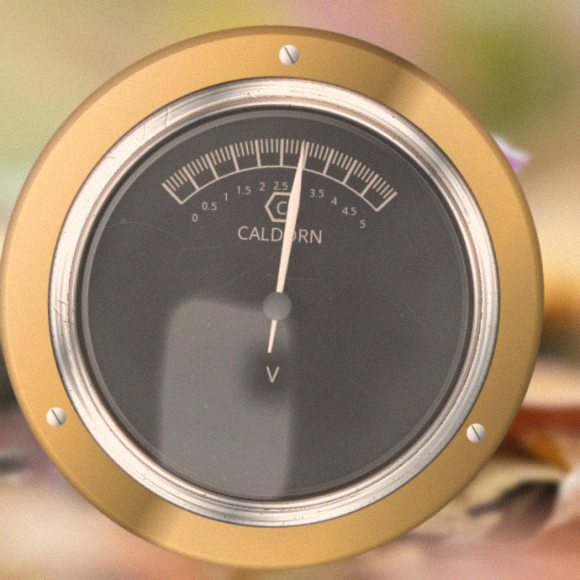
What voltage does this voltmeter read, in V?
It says 2.9 V
